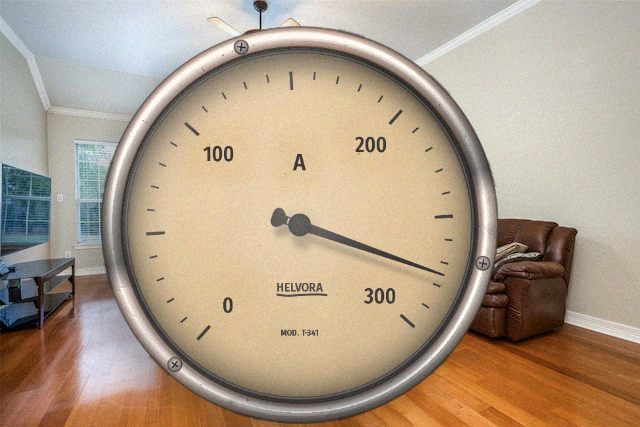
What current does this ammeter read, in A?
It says 275 A
